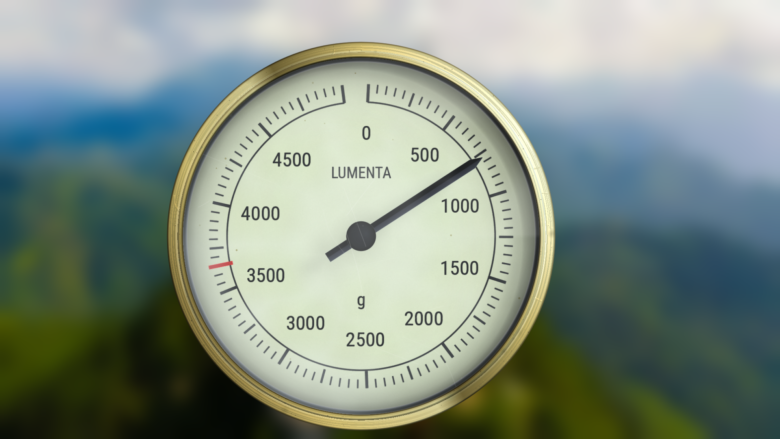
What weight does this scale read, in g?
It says 775 g
